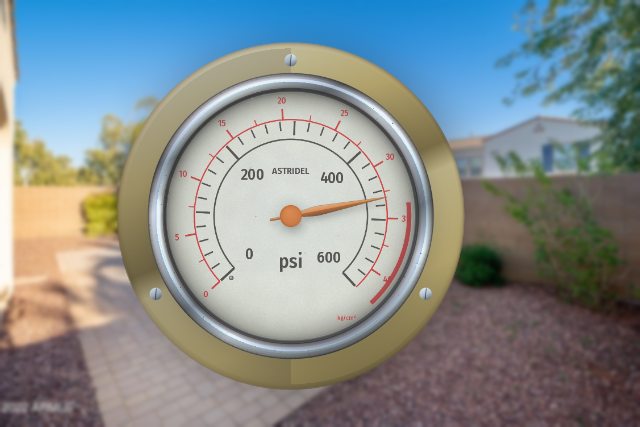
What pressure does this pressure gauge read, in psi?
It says 470 psi
